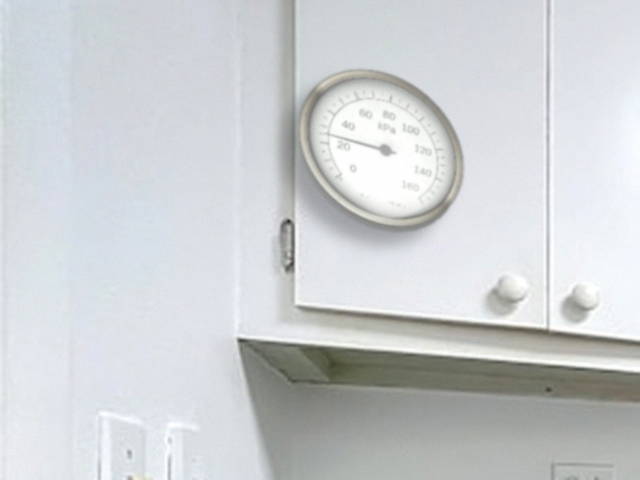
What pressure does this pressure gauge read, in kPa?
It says 25 kPa
